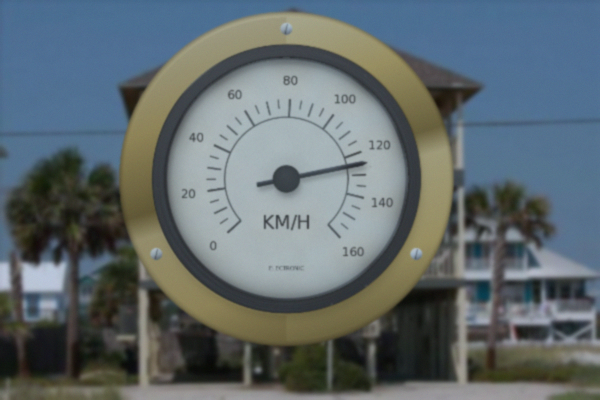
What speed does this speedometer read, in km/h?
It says 125 km/h
